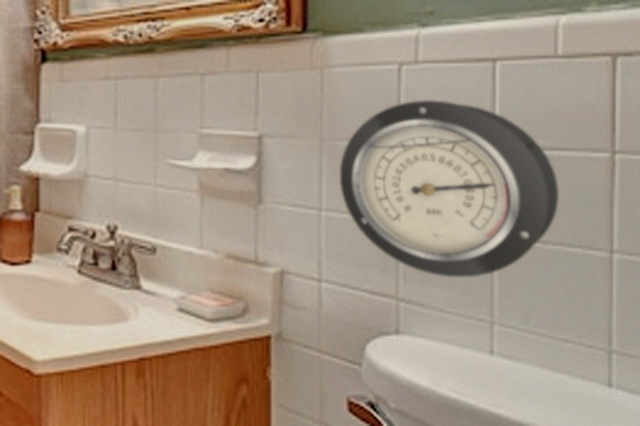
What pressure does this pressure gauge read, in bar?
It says 0.8 bar
